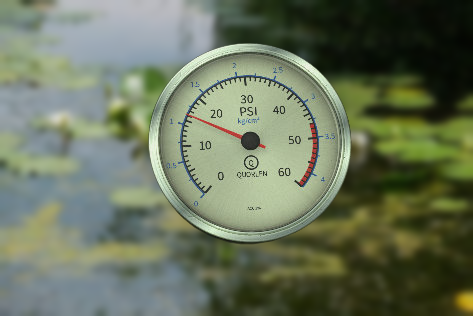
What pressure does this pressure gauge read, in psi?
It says 16 psi
